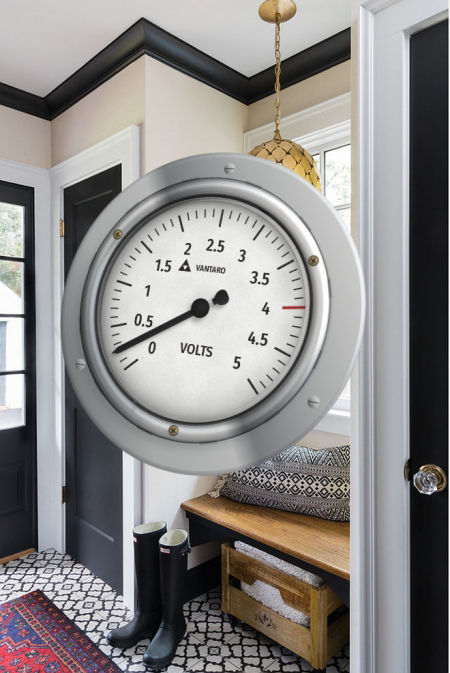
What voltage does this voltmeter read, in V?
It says 0.2 V
